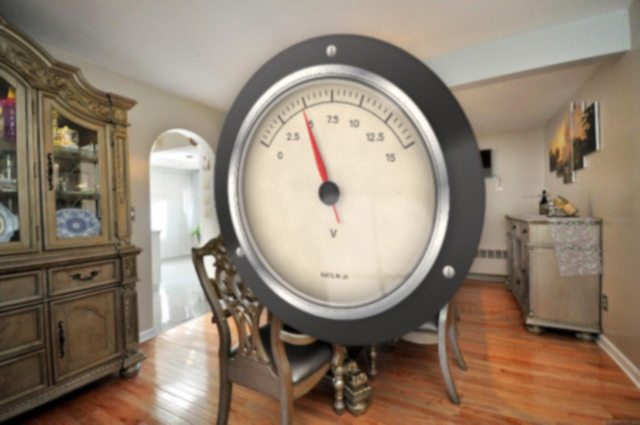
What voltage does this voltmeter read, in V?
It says 5 V
